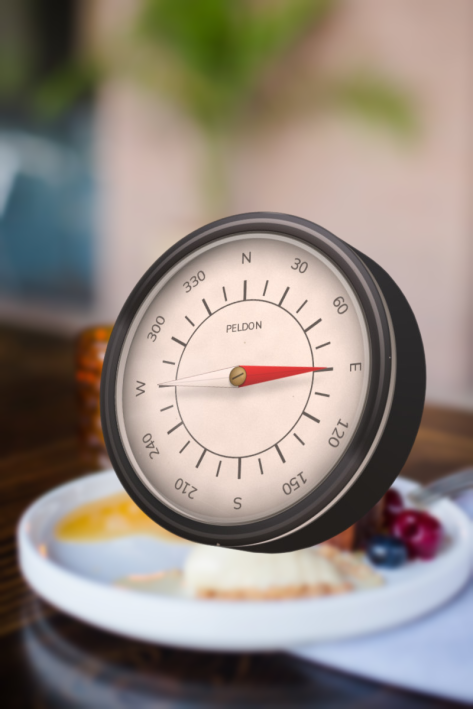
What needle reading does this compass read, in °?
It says 90 °
